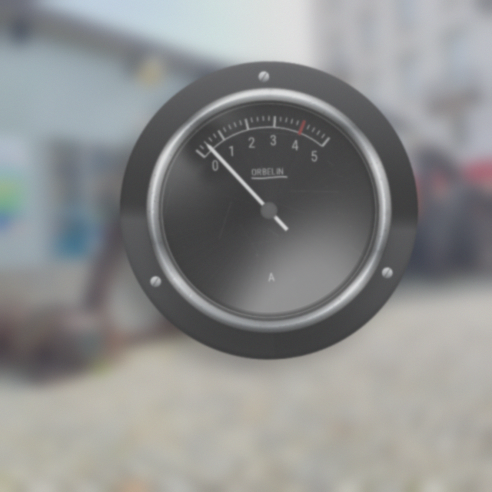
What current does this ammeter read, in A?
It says 0.4 A
